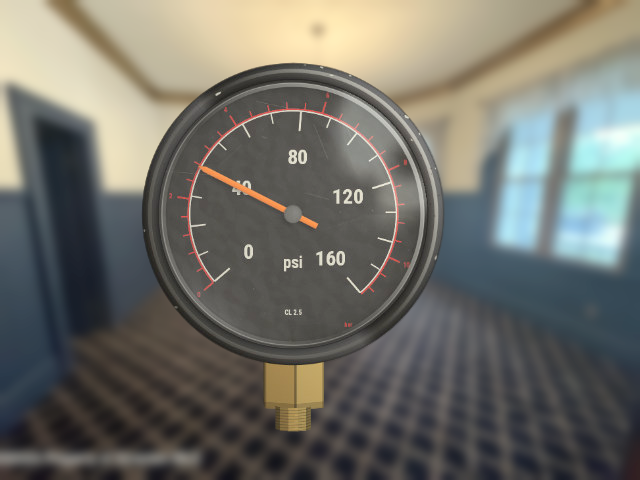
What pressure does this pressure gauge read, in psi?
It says 40 psi
